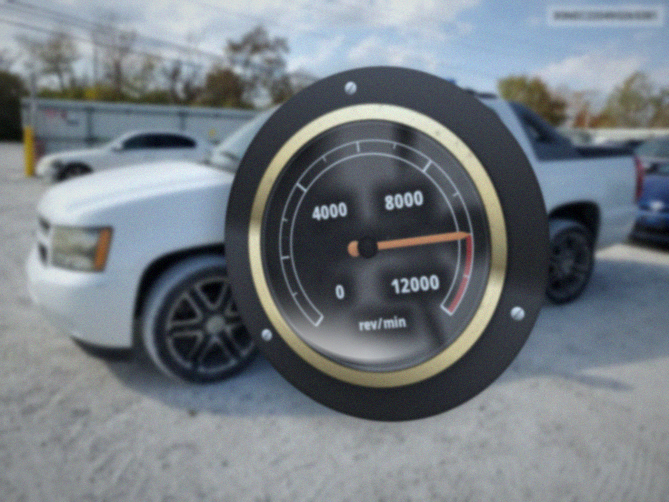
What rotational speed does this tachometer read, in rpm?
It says 10000 rpm
